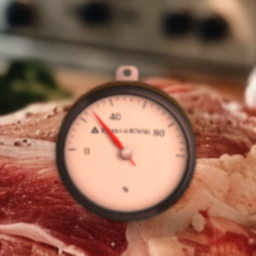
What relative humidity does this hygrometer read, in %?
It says 28 %
